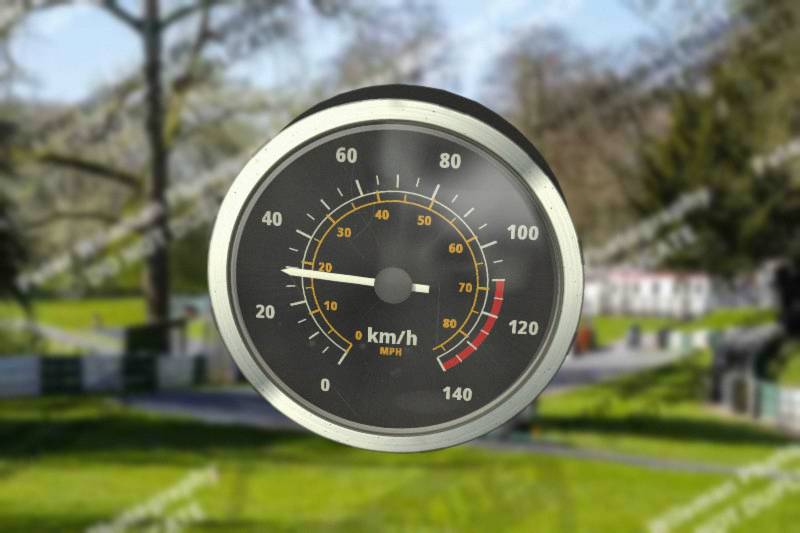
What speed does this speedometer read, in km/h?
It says 30 km/h
